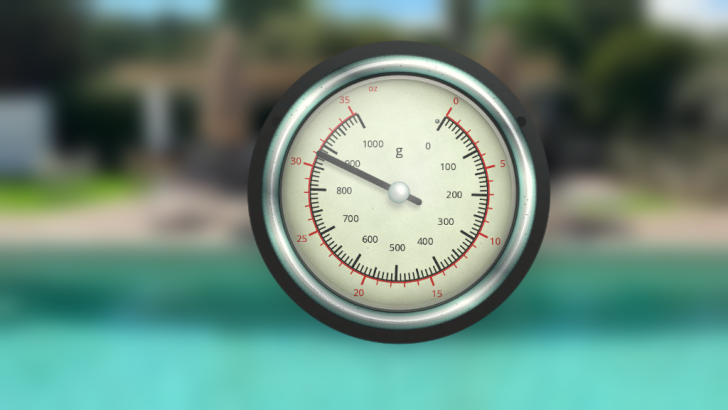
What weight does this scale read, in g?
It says 880 g
